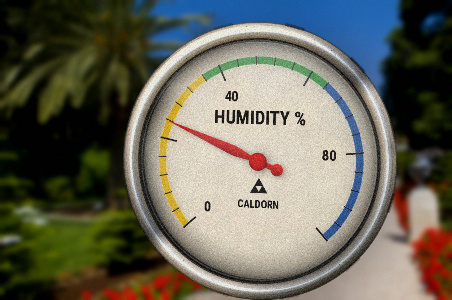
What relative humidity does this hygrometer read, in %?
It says 24 %
